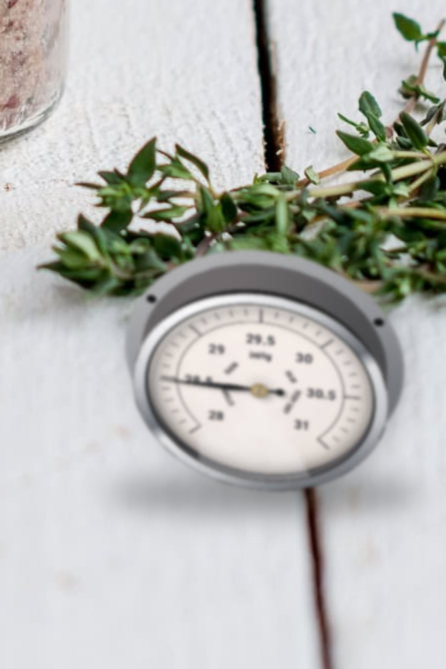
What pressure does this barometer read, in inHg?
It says 28.5 inHg
